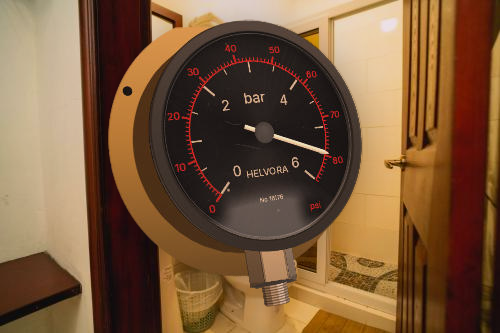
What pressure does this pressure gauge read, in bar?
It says 5.5 bar
